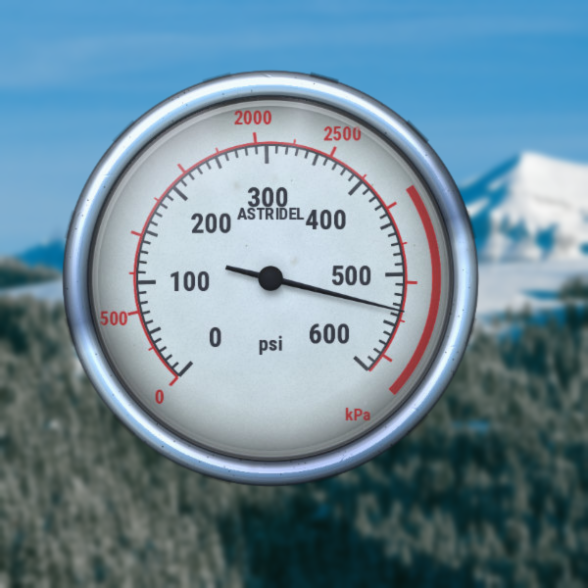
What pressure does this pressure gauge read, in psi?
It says 535 psi
